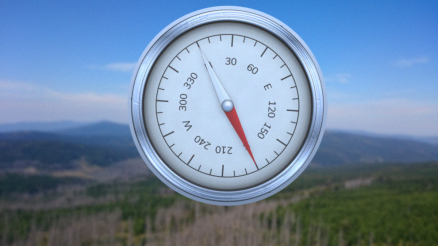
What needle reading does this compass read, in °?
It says 180 °
